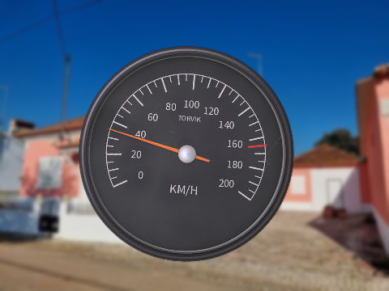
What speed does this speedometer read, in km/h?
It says 35 km/h
